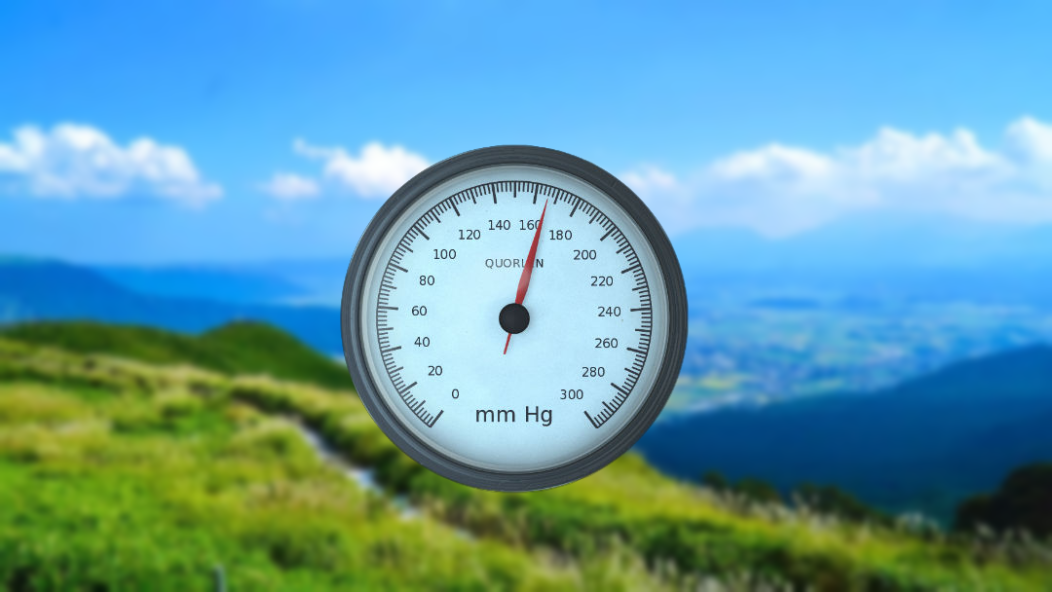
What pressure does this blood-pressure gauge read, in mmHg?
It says 166 mmHg
